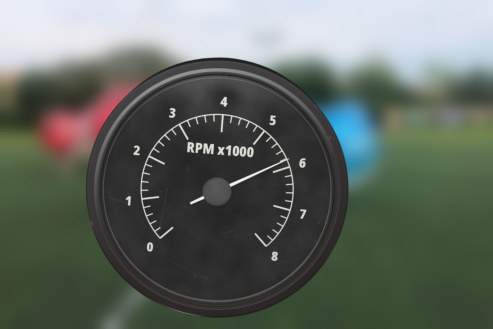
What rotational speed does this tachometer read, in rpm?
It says 5800 rpm
